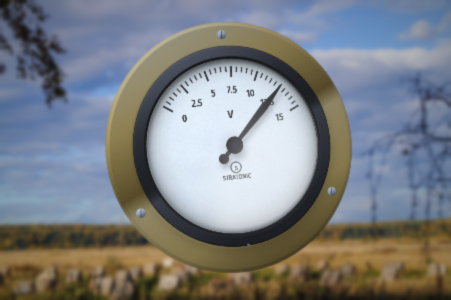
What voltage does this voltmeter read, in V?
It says 12.5 V
